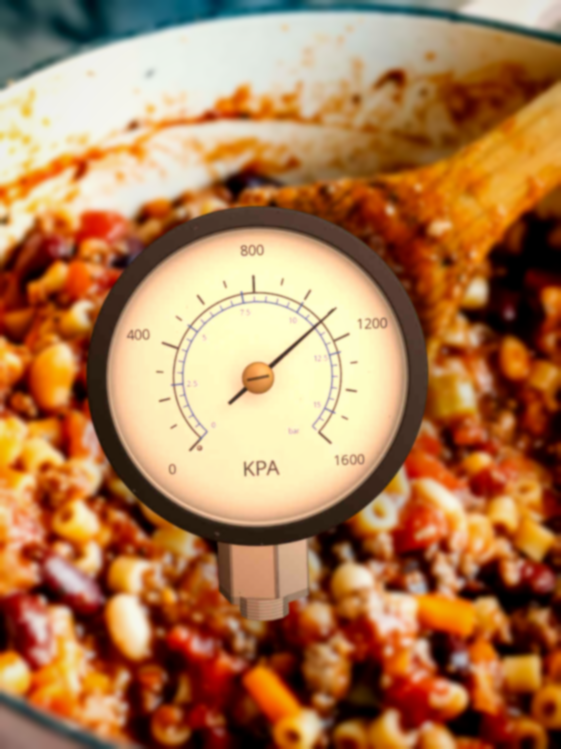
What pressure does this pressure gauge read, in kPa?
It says 1100 kPa
